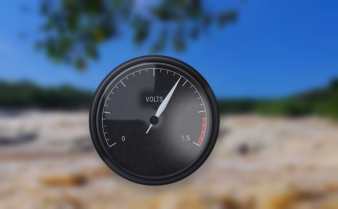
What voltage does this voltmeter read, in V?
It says 0.95 V
